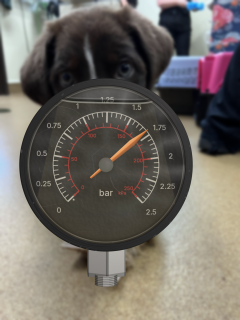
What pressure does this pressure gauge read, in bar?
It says 1.7 bar
